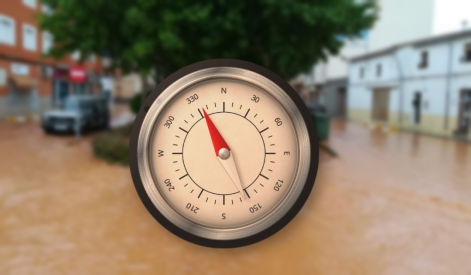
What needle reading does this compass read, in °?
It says 335 °
